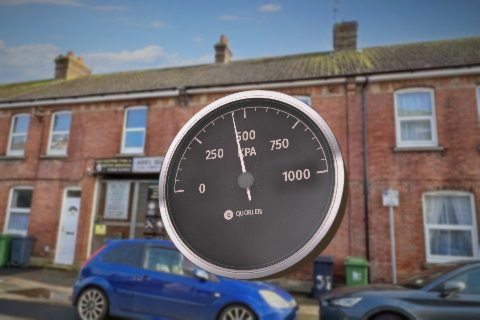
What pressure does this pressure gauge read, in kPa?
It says 450 kPa
